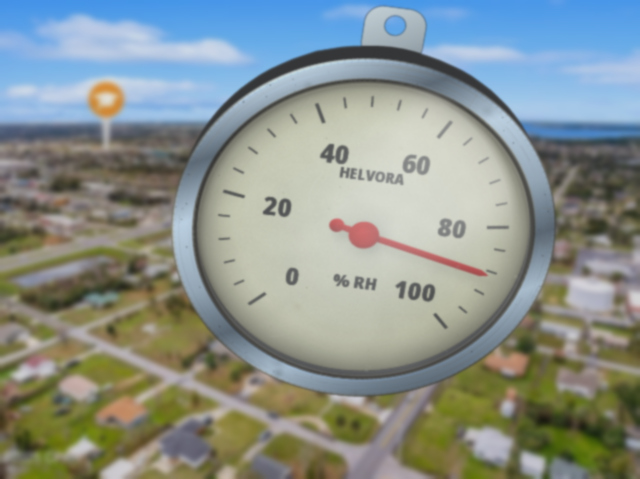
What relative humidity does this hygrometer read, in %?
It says 88 %
